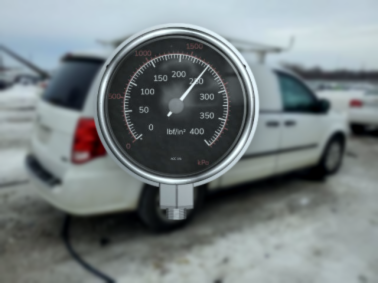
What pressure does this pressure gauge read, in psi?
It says 250 psi
